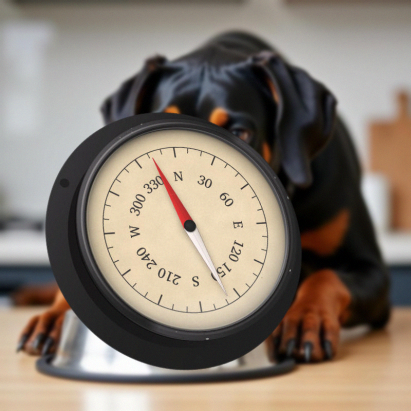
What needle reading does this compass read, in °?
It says 340 °
